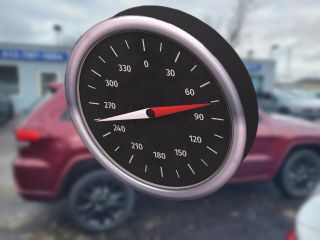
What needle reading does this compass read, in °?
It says 75 °
